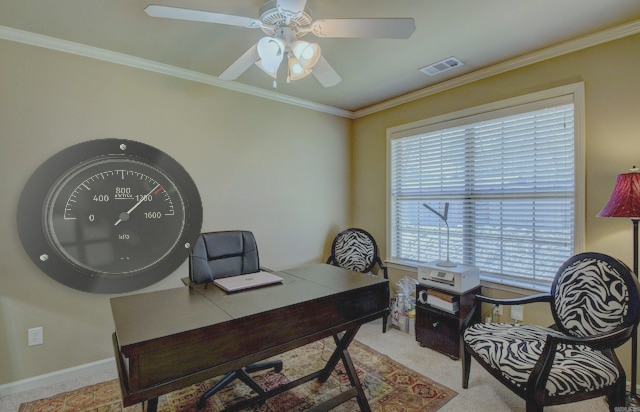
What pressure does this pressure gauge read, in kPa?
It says 1200 kPa
